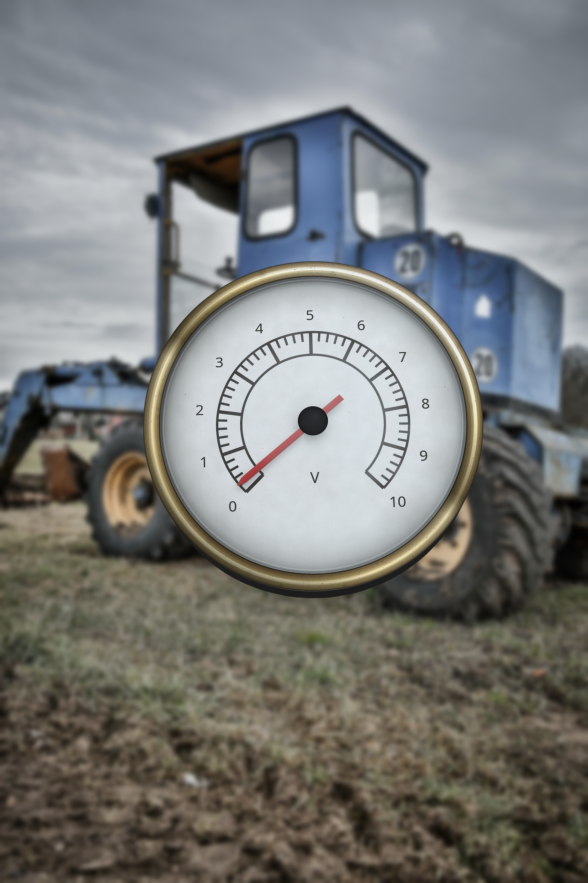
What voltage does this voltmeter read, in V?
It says 0.2 V
